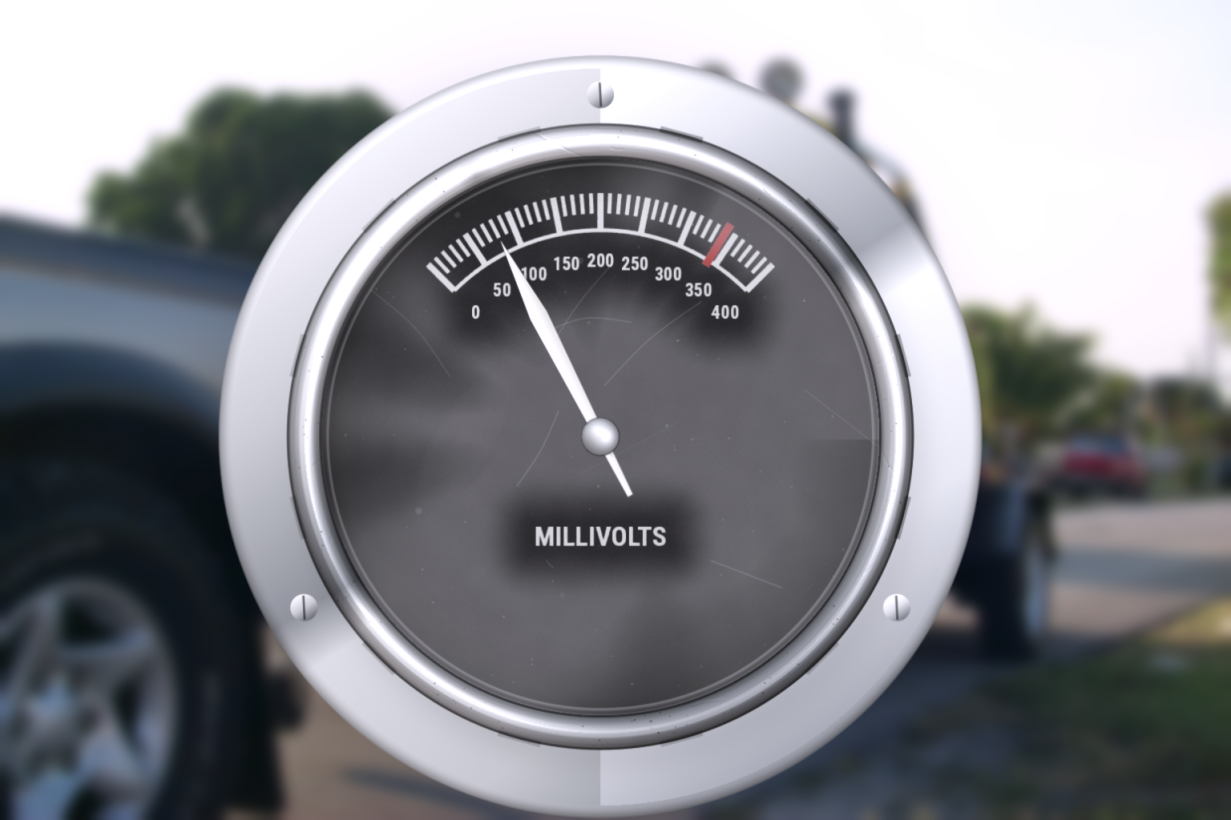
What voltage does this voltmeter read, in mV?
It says 80 mV
